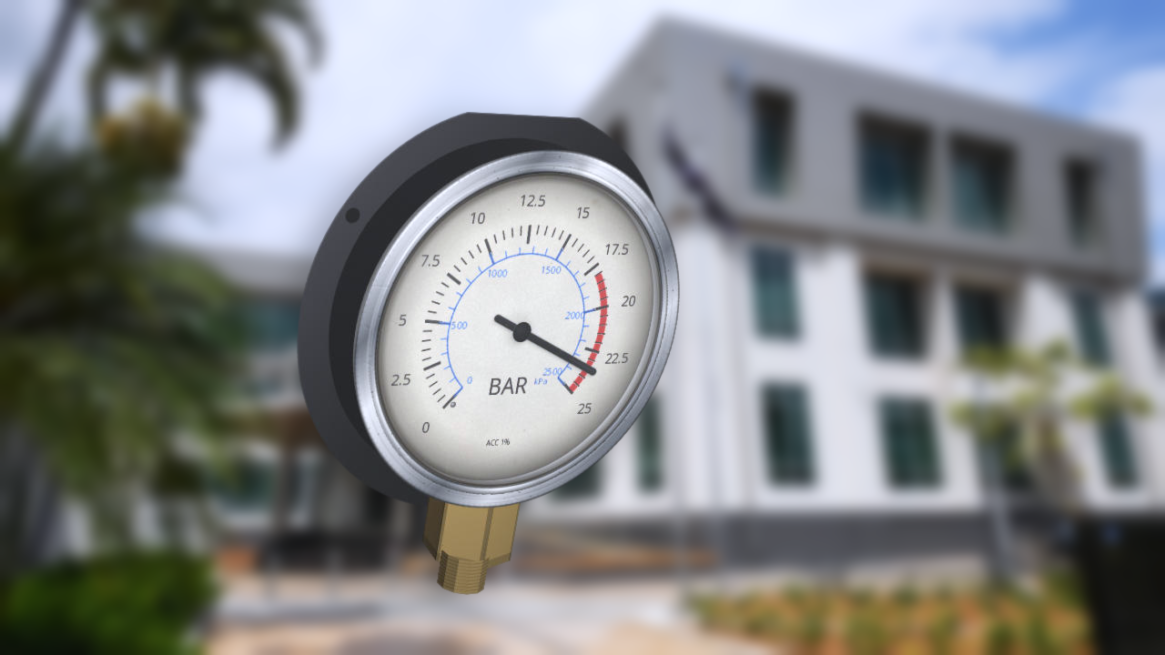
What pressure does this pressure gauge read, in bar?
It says 23.5 bar
